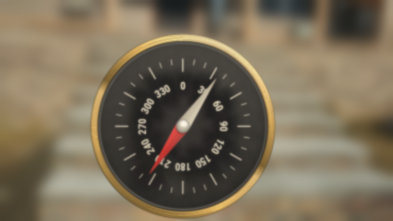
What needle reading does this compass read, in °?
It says 215 °
